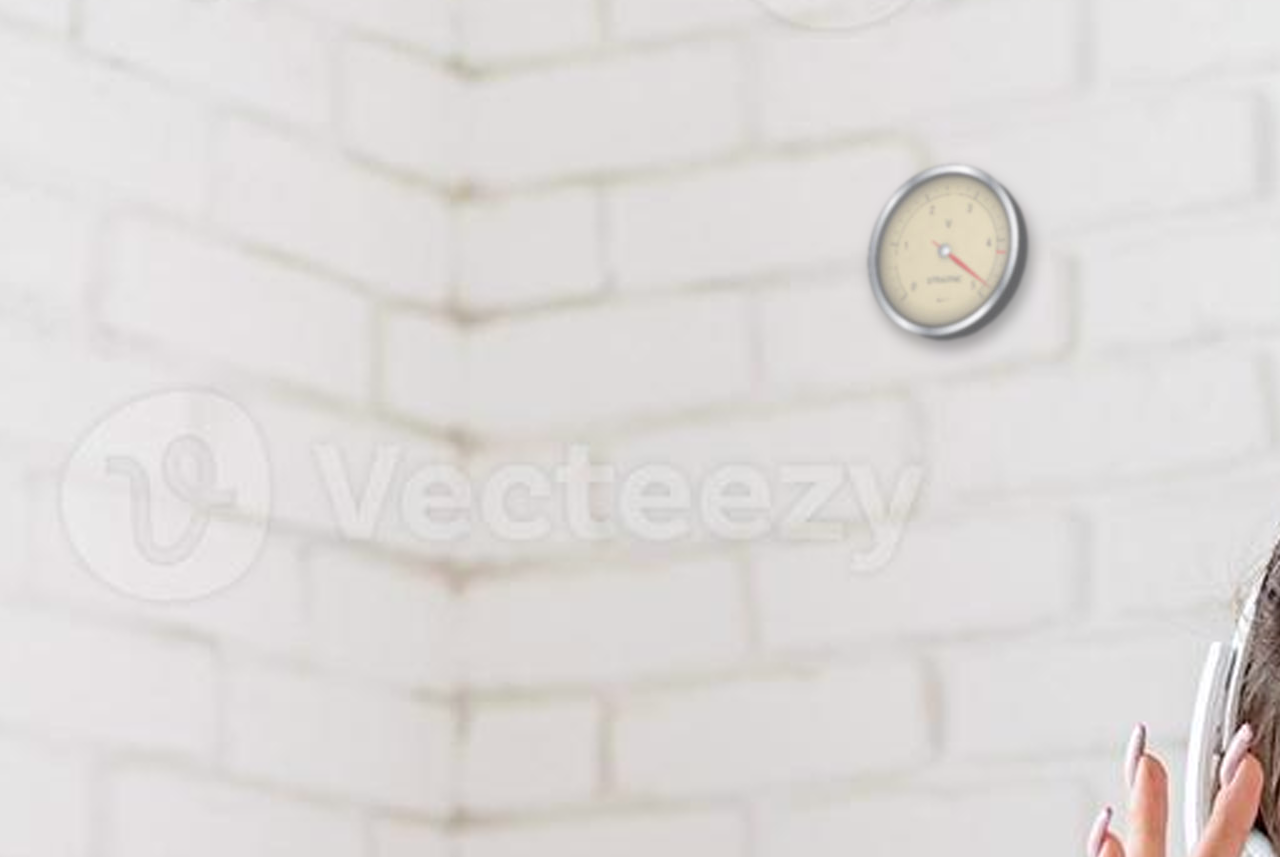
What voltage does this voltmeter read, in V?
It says 4.8 V
